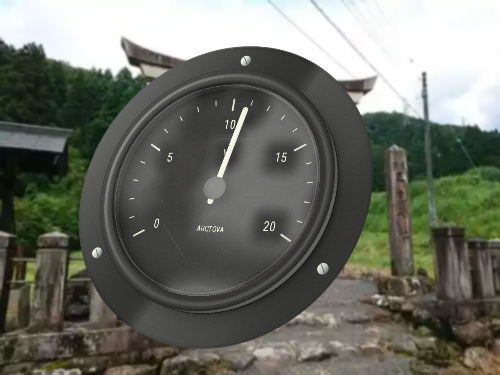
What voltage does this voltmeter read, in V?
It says 11 V
